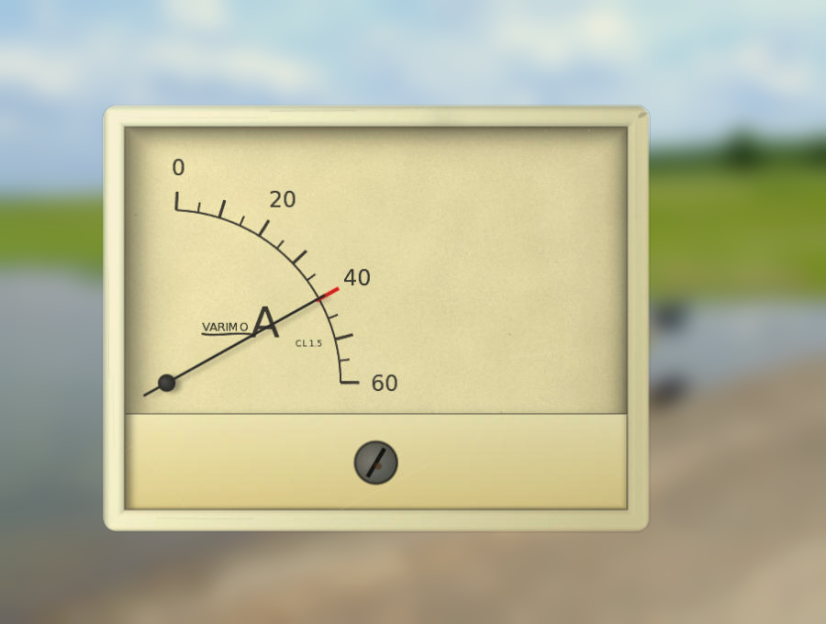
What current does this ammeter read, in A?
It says 40 A
